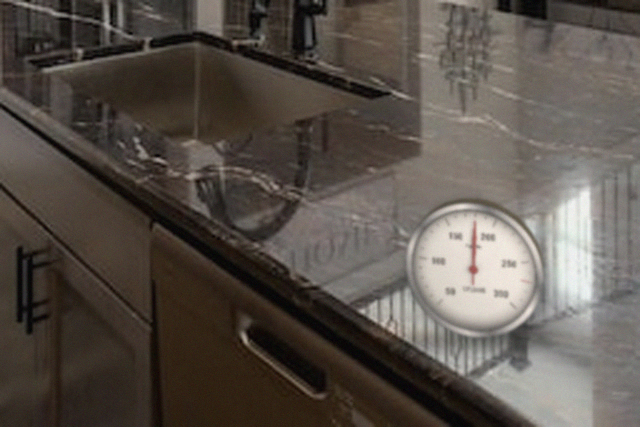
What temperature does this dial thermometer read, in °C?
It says 180 °C
